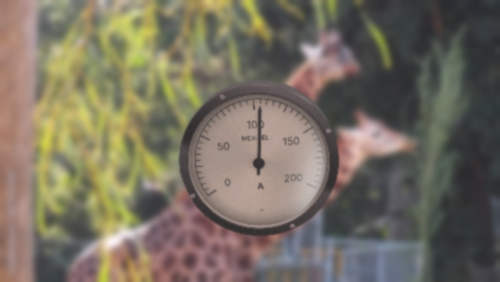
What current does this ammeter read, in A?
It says 105 A
